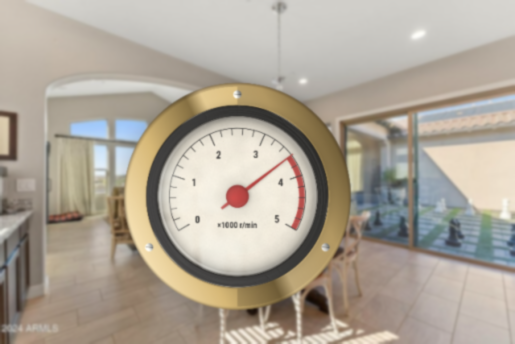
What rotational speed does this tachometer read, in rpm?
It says 3600 rpm
